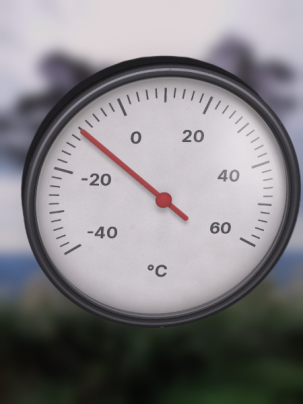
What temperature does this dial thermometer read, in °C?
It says -10 °C
